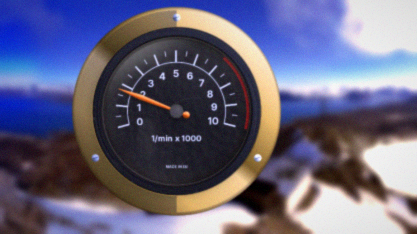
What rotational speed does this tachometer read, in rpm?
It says 1750 rpm
